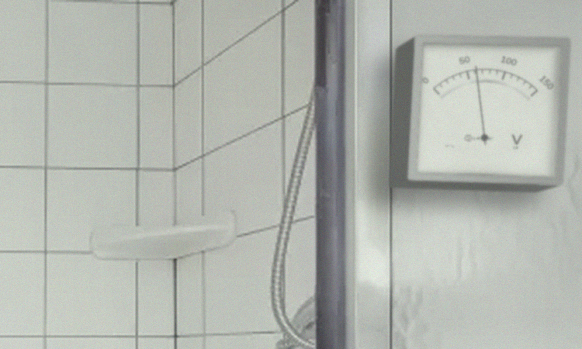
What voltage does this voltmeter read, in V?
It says 60 V
